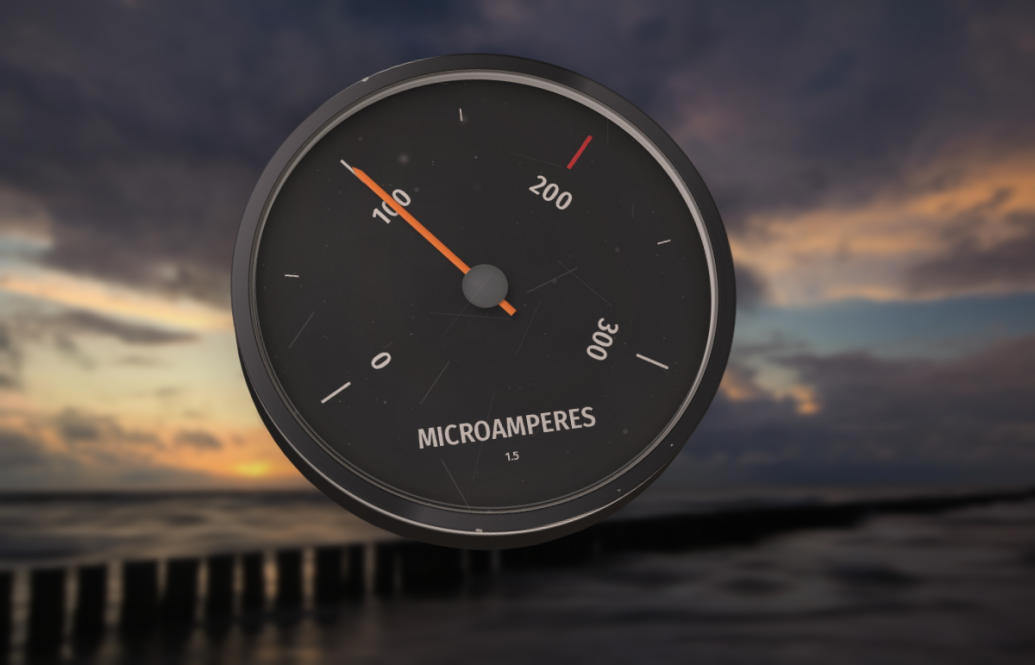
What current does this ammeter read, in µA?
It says 100 µA
